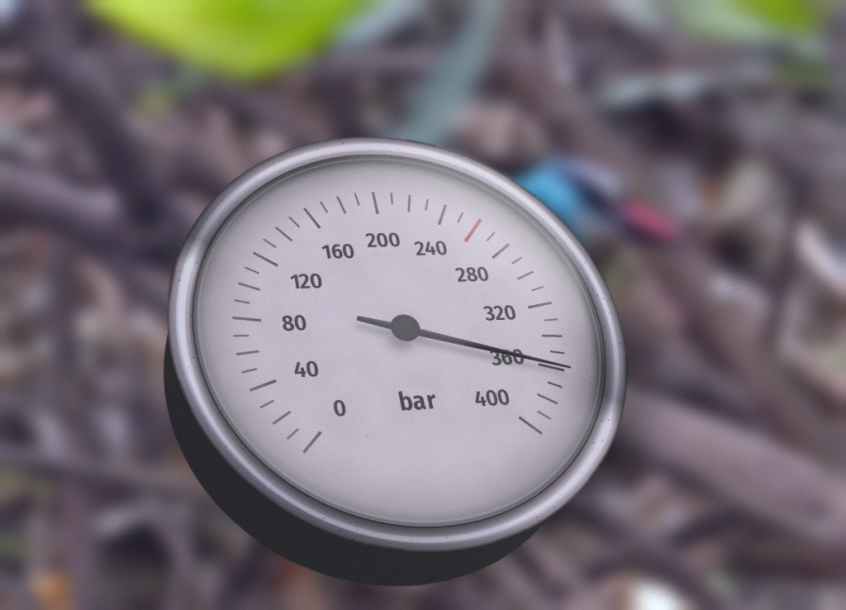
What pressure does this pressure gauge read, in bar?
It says 360 bar
